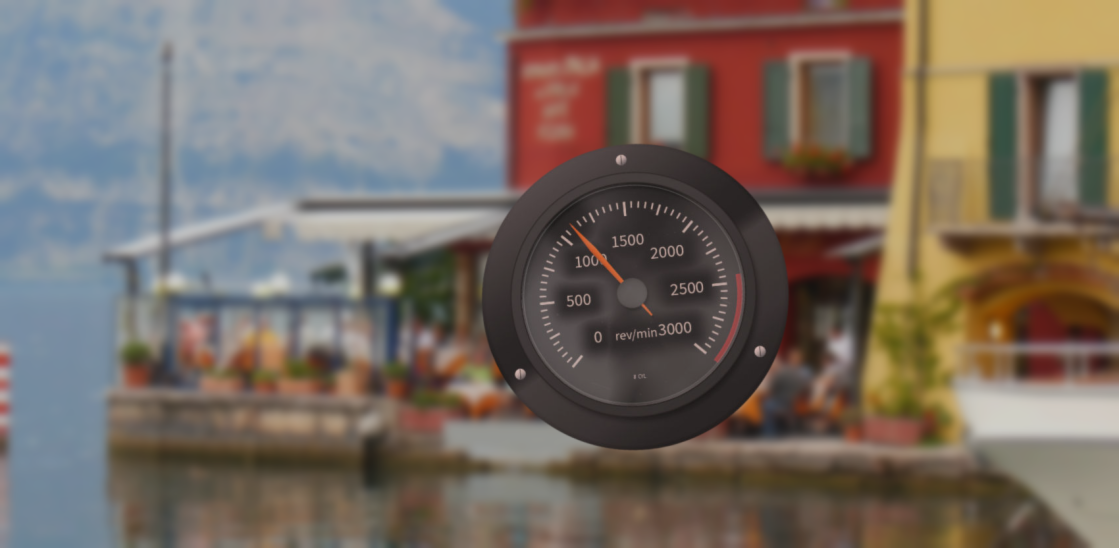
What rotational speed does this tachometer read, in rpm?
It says 1100 rpm
